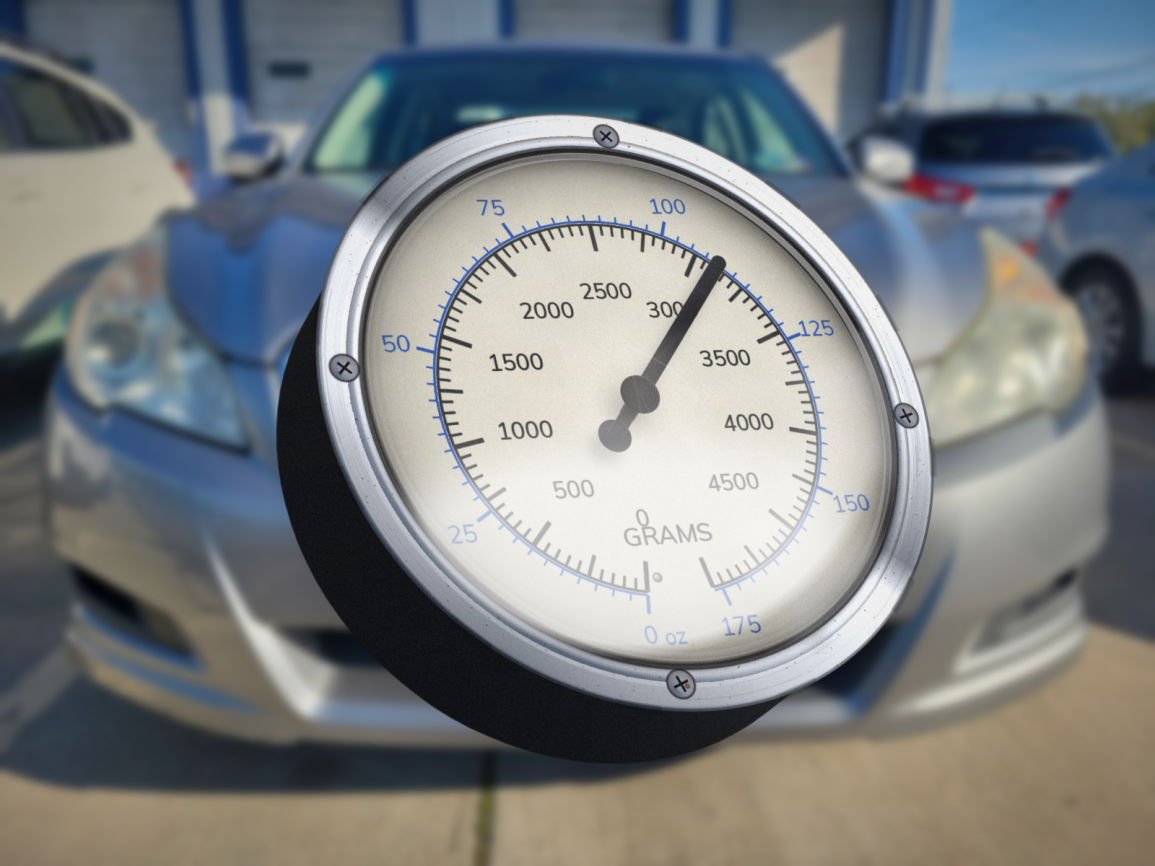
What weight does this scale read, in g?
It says 3100 g
